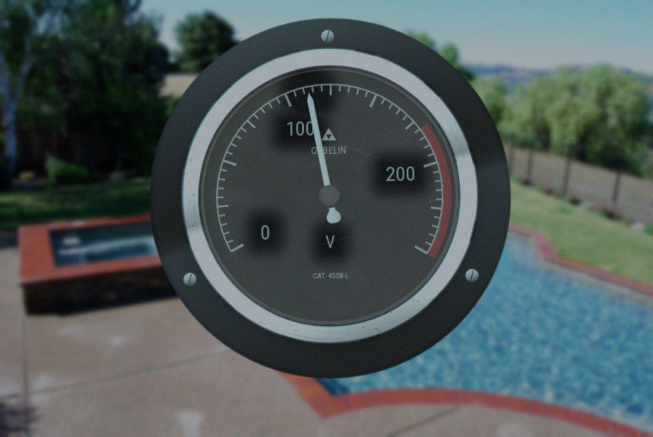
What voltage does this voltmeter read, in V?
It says 112.5 V
